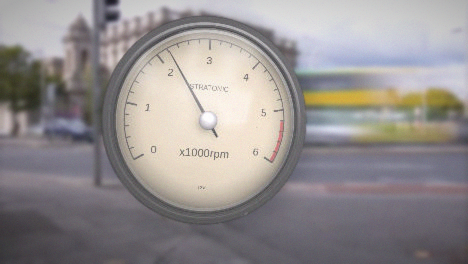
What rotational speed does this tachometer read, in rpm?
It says 2200 rpm
